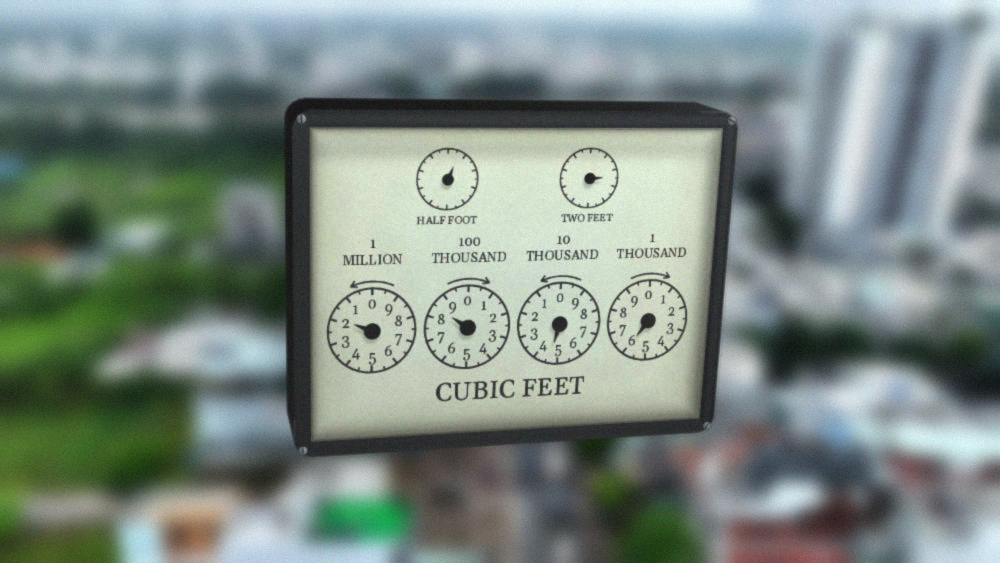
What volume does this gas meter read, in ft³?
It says 184600 ft³
